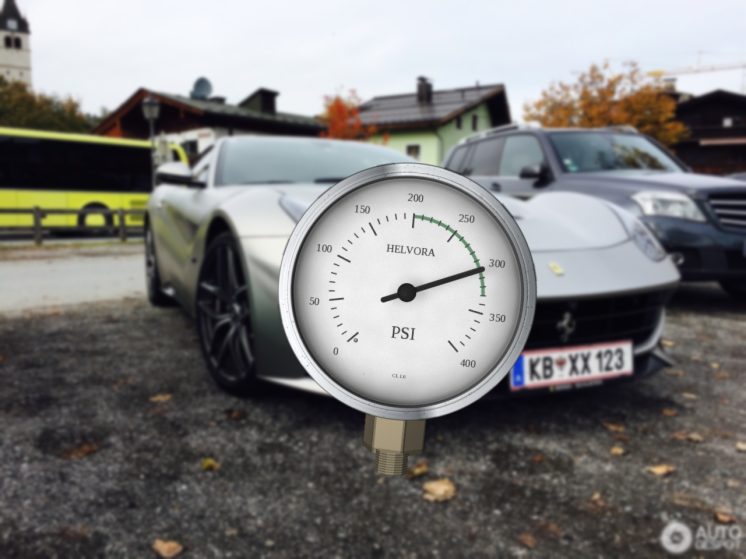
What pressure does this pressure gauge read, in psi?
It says 300 psi
